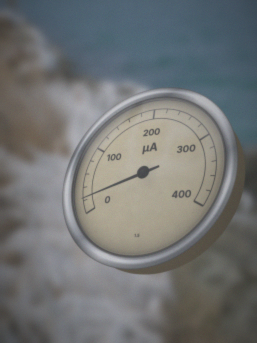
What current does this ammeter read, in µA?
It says 20 µA
